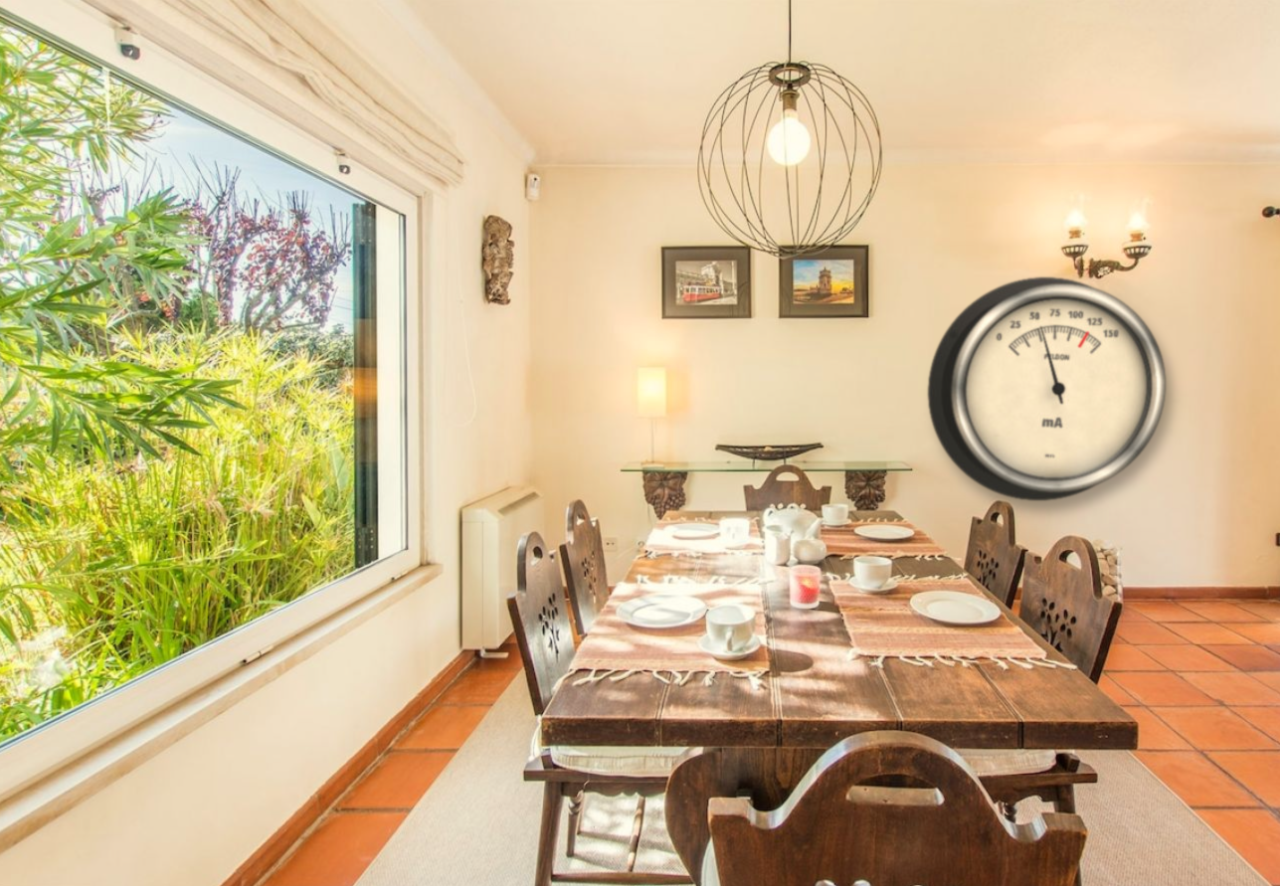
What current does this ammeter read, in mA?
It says 50 mA
